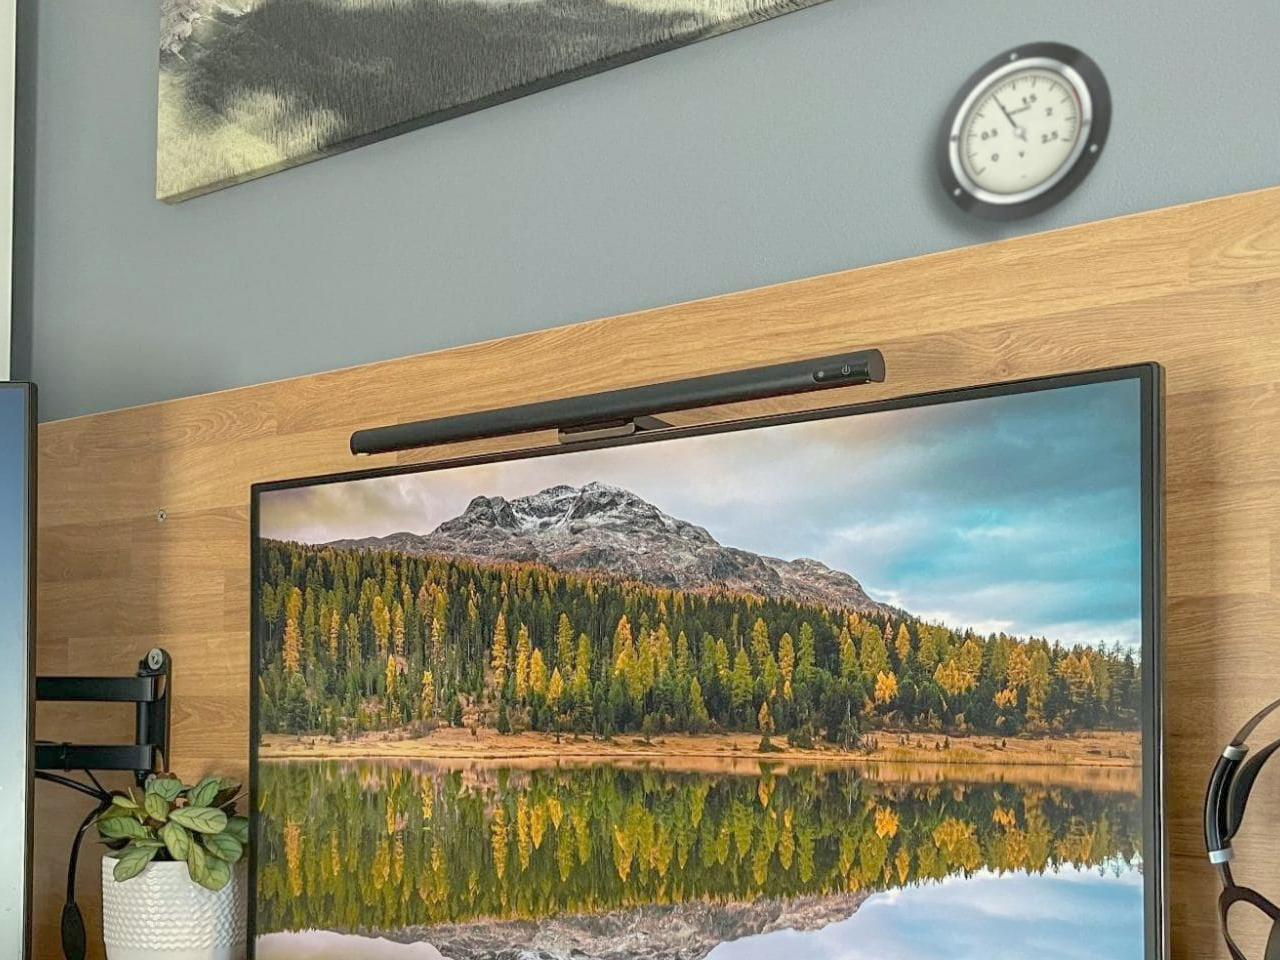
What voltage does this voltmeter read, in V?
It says 1 V
